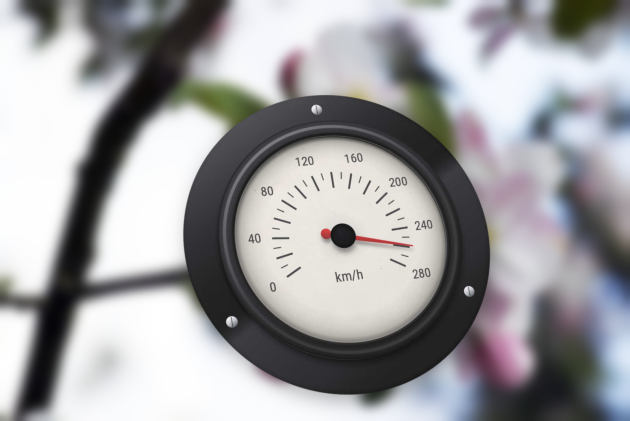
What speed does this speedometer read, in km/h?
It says 260 km/h
